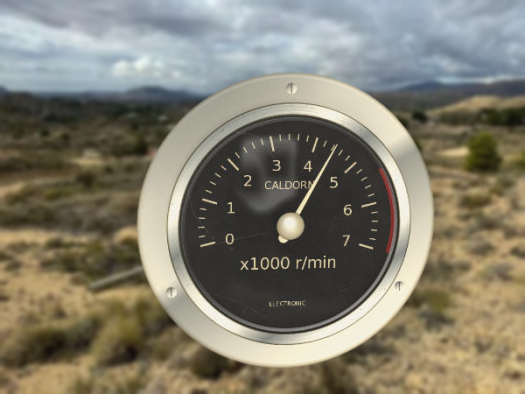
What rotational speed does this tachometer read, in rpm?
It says 4400 rpm
